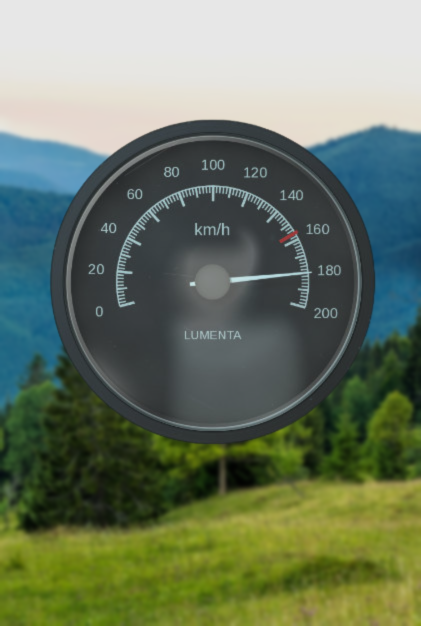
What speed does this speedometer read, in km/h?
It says 180 km/h
